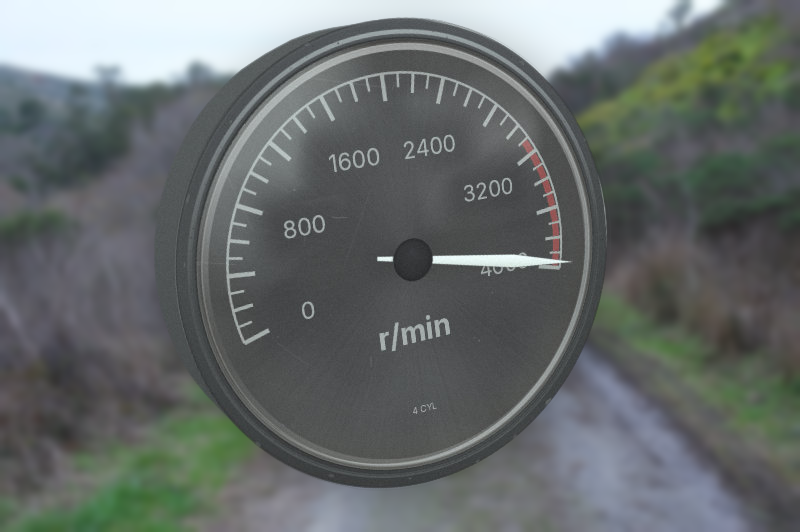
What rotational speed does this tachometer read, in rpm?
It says 3950 rpm
